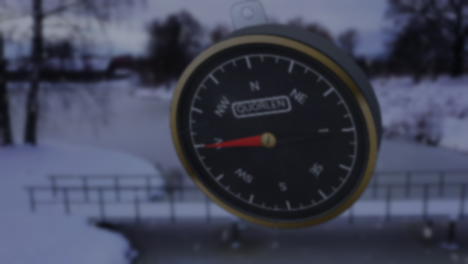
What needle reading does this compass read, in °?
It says 270 °
